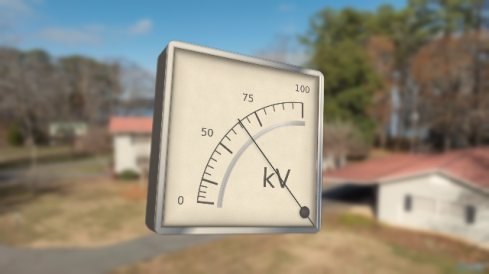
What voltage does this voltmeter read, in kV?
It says 65 kV
